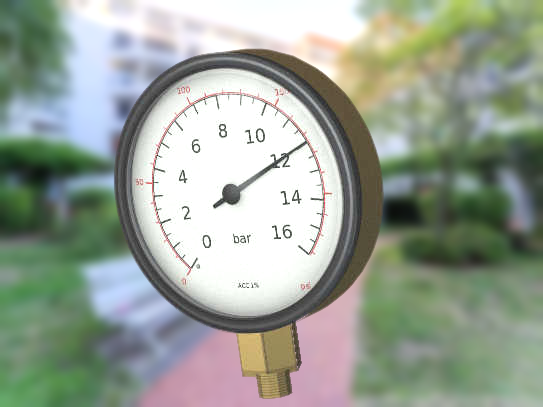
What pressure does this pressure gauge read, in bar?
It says 12 bar
